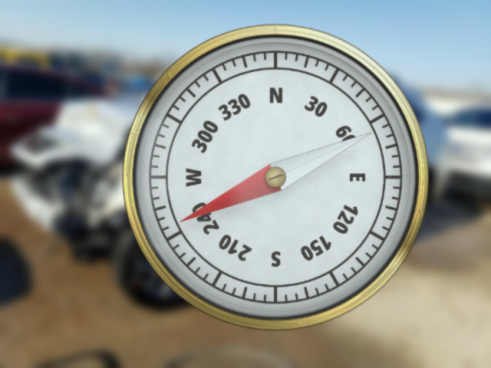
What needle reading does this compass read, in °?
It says 245 °
